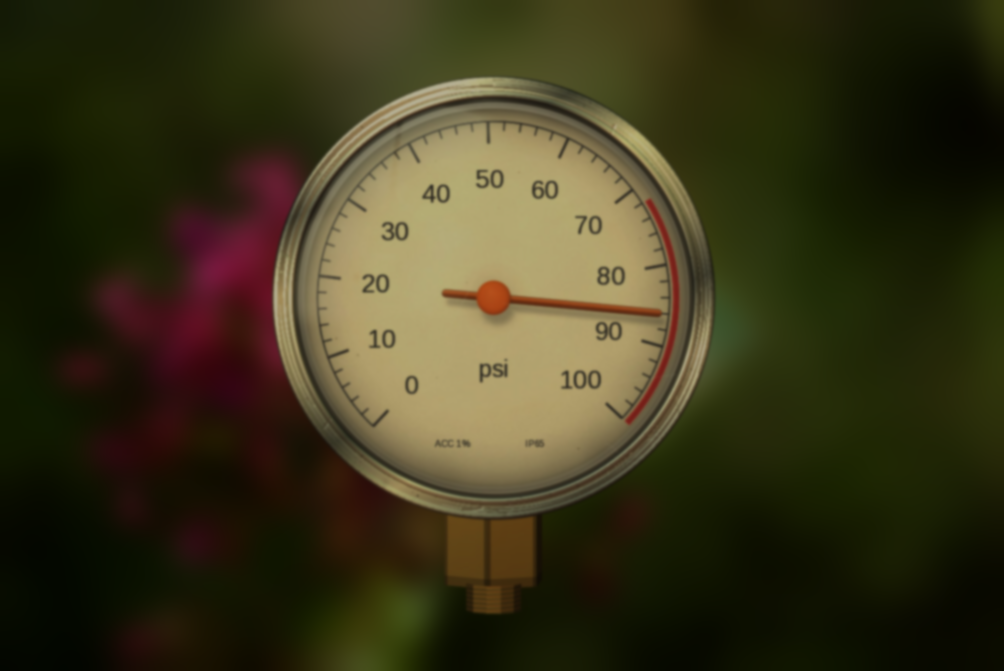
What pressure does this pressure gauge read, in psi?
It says 86 psi
